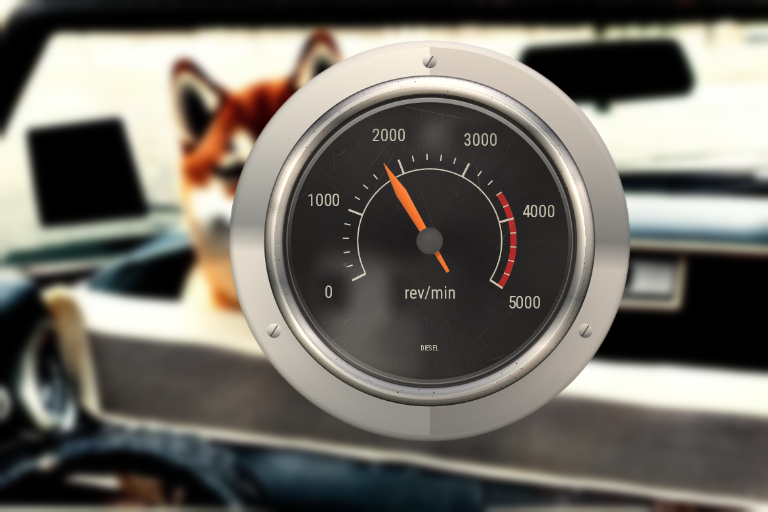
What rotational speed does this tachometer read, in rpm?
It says 1800 rpm
